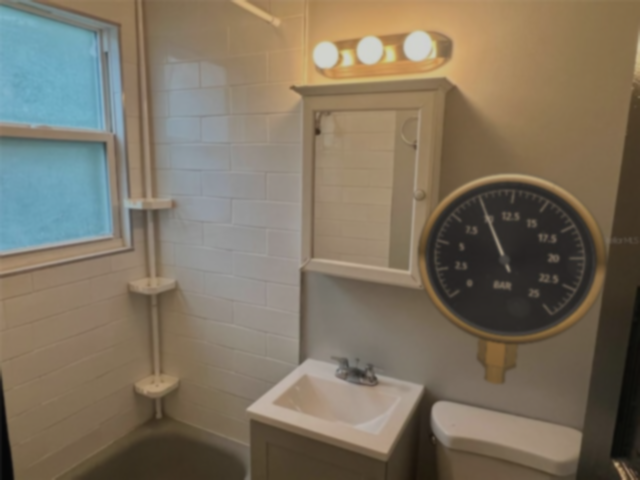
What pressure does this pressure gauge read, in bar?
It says 10 bar
